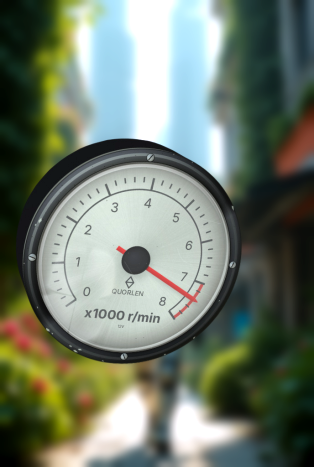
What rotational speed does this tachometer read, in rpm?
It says 7400 rpm
